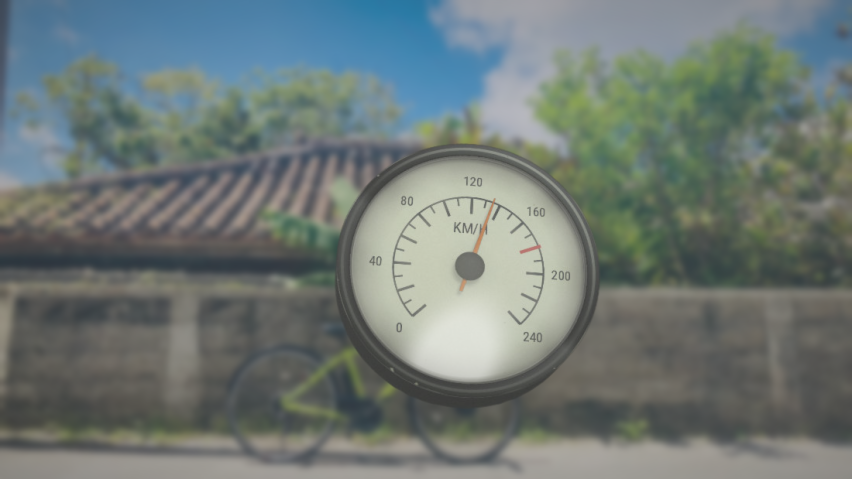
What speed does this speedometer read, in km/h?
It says 135 km/h
